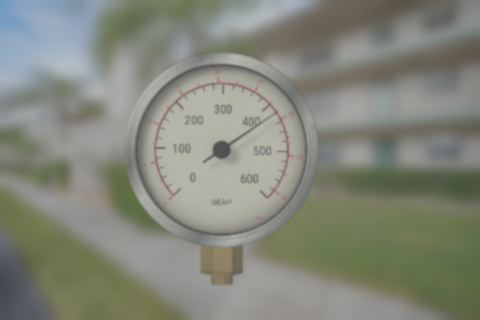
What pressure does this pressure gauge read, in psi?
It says 420 psi
